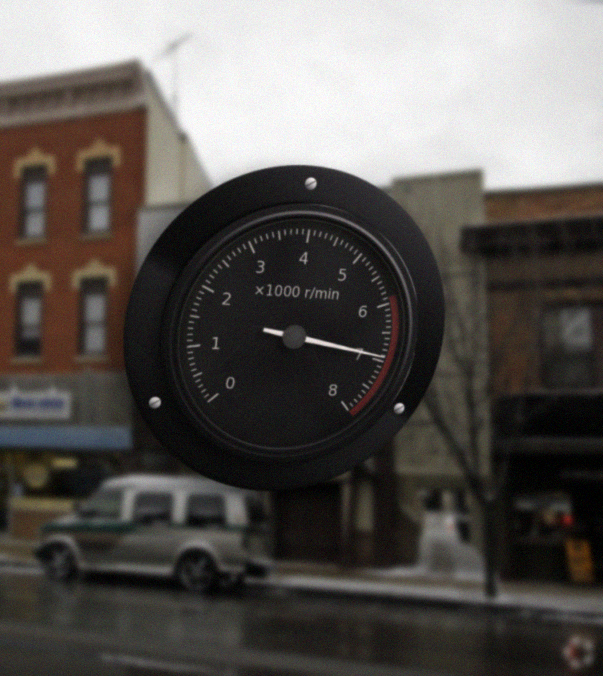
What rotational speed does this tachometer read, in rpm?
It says 6900 rpm
